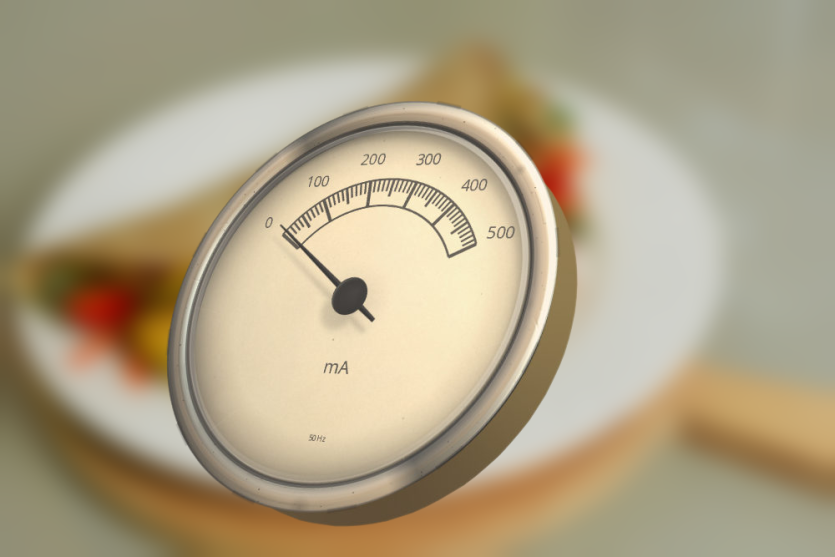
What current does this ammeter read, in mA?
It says 10 mA
